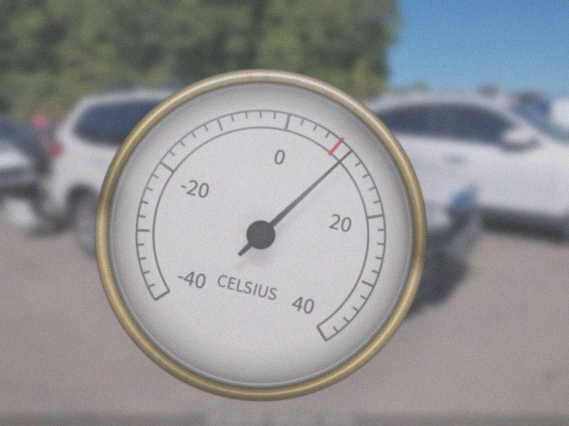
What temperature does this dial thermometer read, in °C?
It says 10 °C
